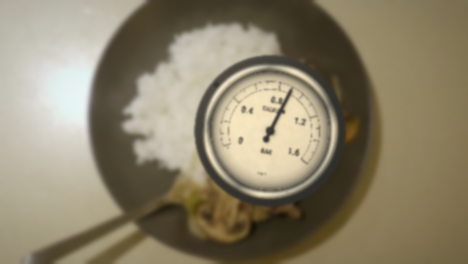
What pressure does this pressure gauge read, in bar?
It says 0.9 bar
